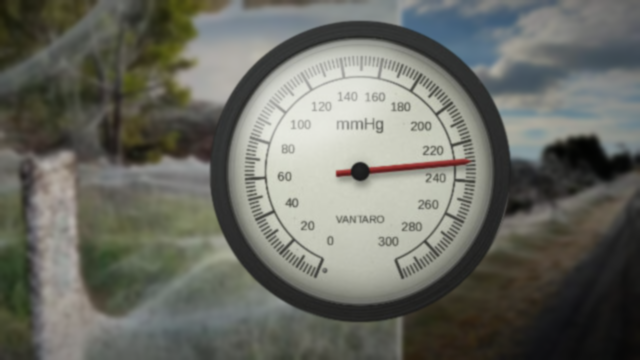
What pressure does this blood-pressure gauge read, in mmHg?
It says 230 mmHg
